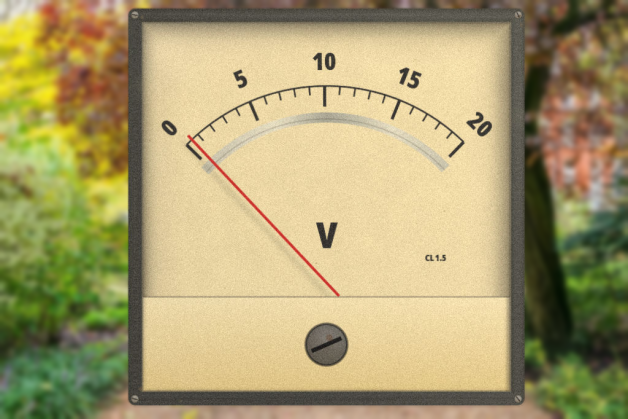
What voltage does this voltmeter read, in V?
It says 0.5 V
